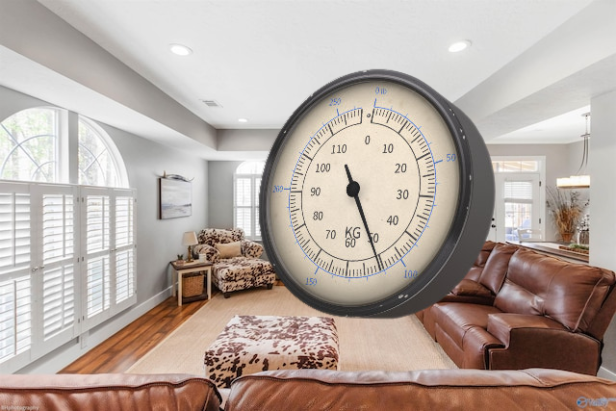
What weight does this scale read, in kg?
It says 50 kg
